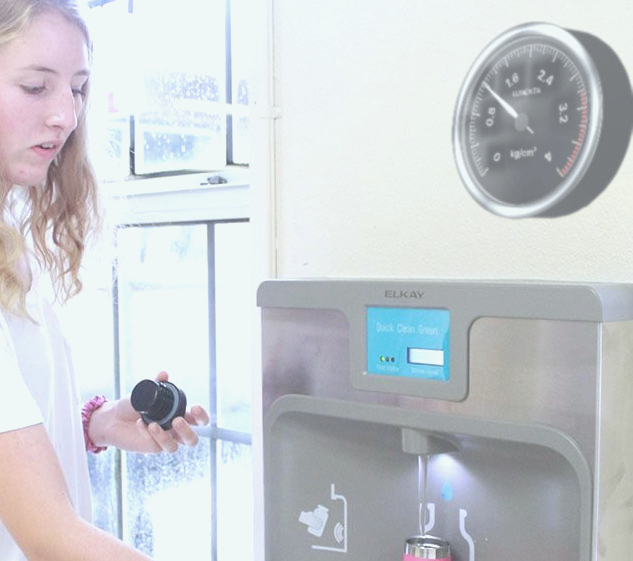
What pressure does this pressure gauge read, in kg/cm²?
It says 1.2 kg/cm²
